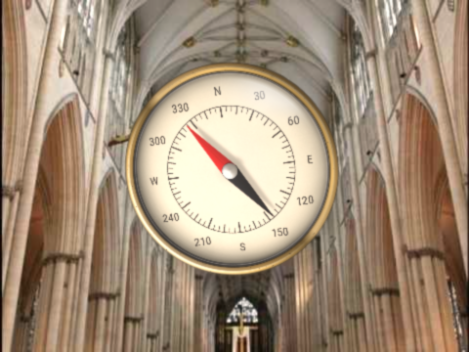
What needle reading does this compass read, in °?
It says 325 °
